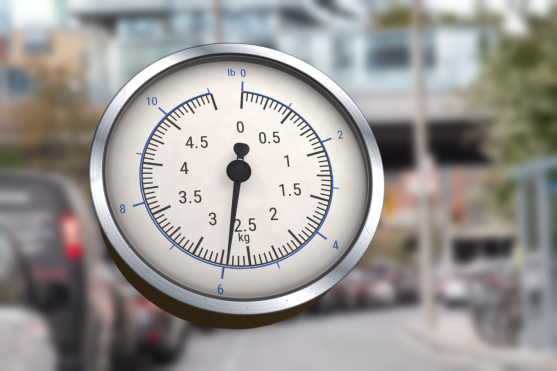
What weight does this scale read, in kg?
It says 2.7 kg
